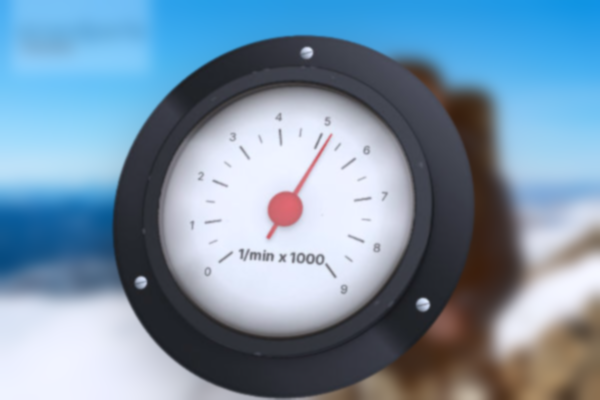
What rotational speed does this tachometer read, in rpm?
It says 5250 rpm
